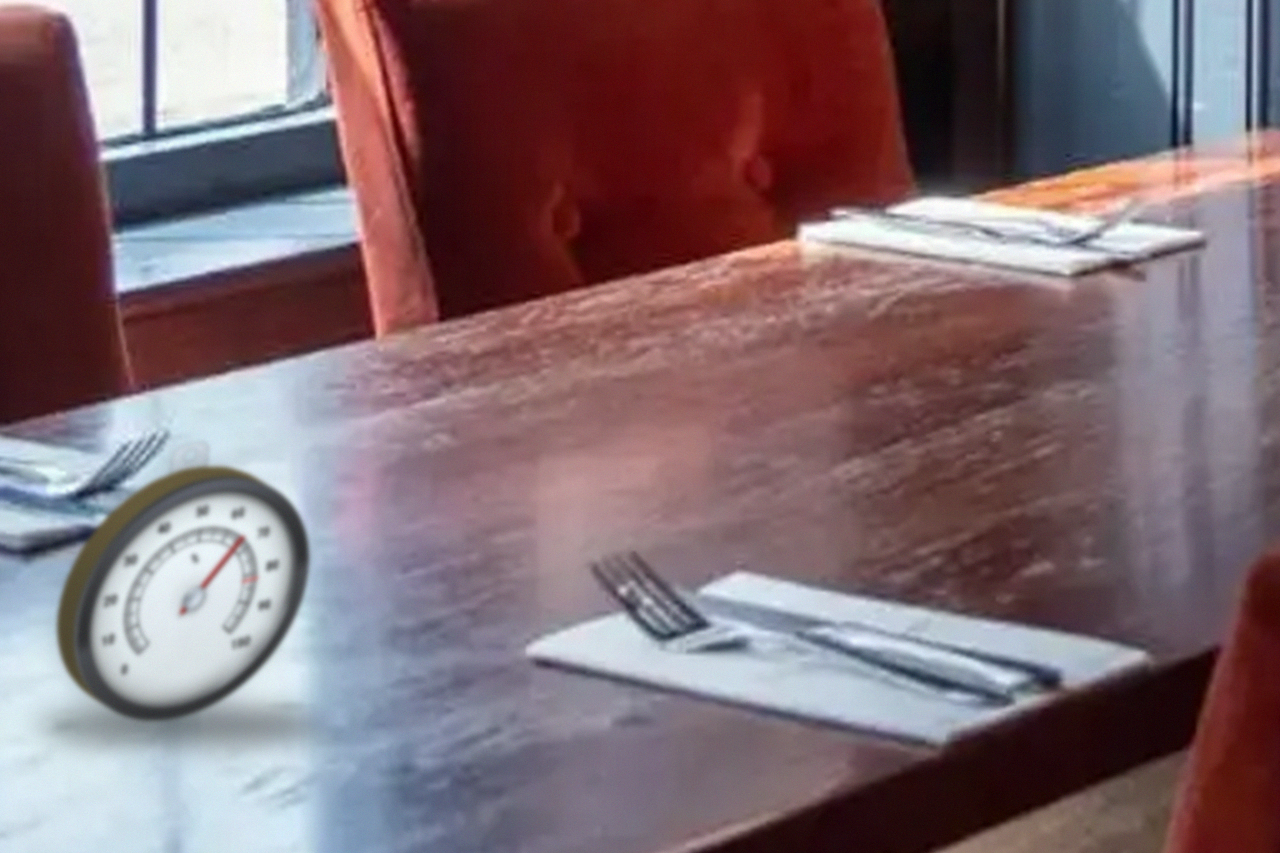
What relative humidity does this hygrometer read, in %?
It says 65 %
